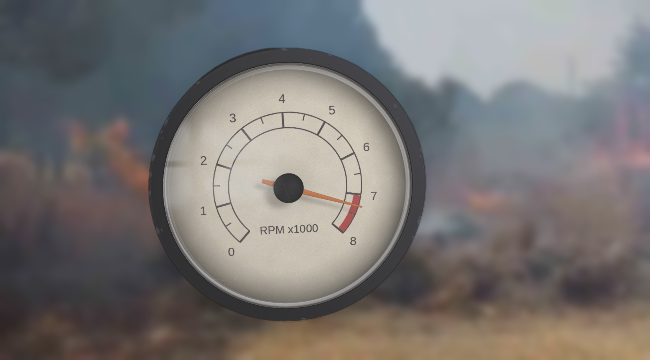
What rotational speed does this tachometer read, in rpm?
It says 7250 rpm
